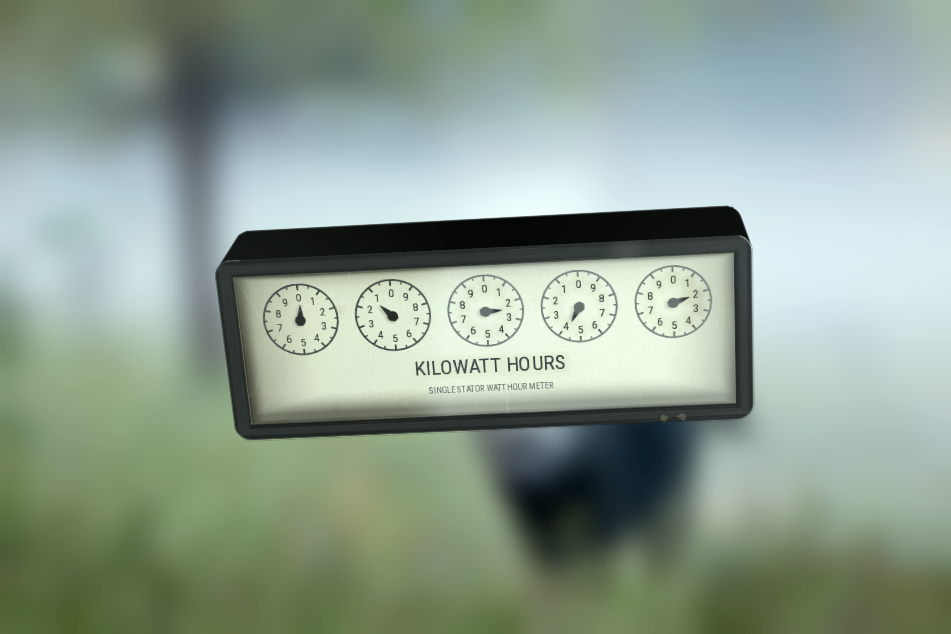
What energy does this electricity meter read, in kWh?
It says 1242 kWh
